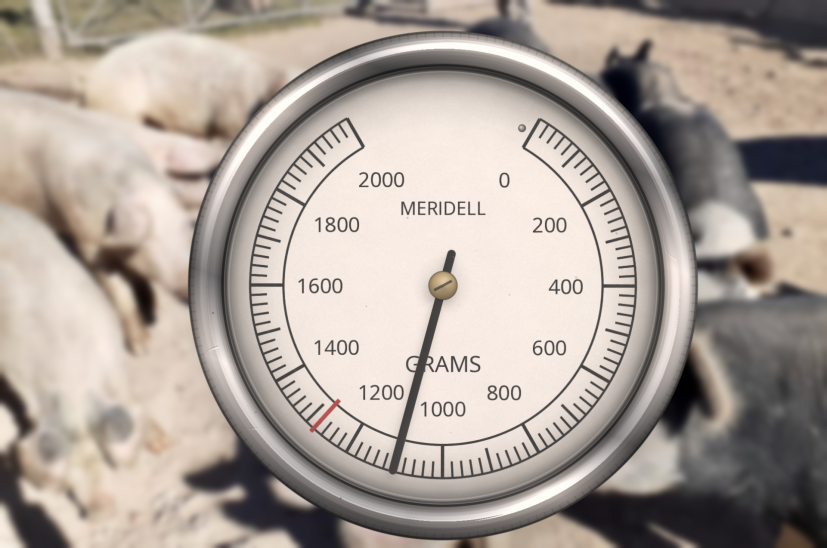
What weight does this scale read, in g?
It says 1100 g
